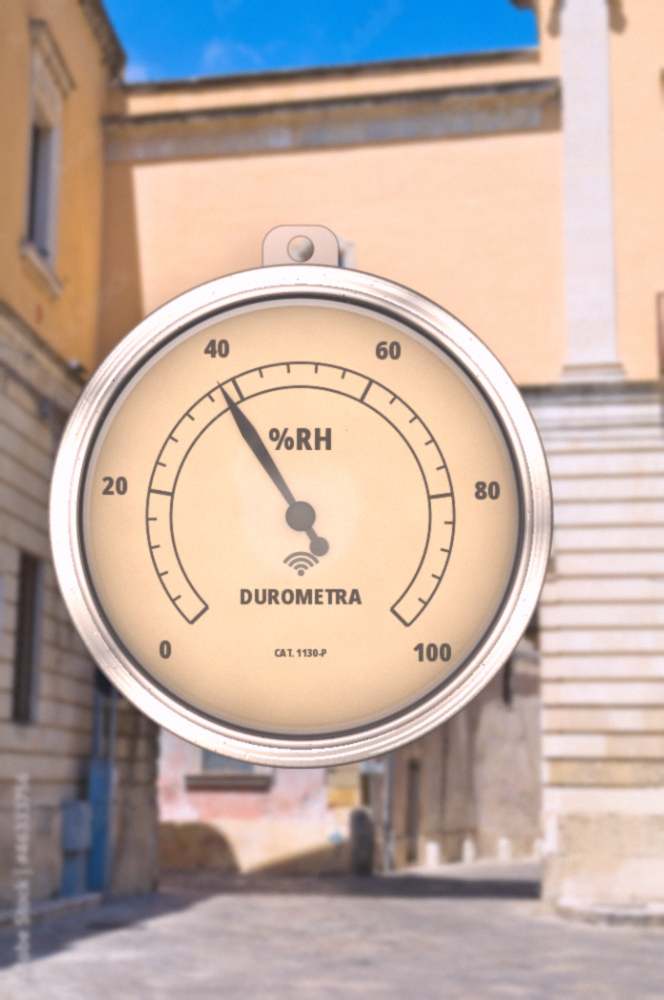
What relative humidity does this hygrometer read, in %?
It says 38 %
